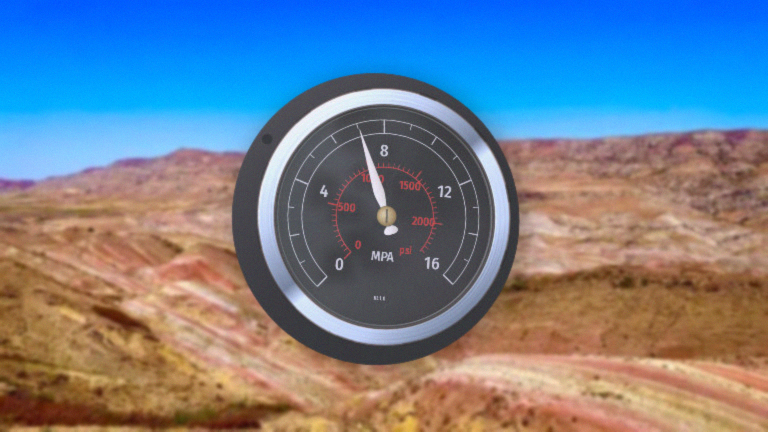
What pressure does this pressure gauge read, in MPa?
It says 7 MPa
